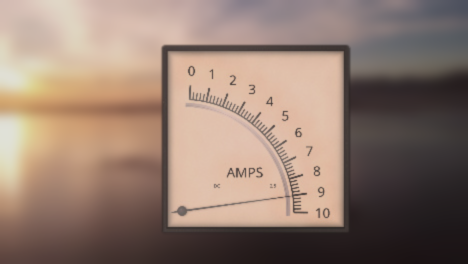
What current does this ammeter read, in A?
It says 9 A
